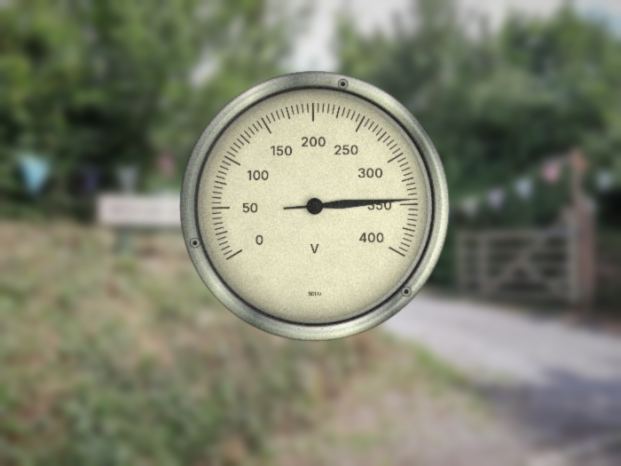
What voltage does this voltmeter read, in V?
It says 345 V
